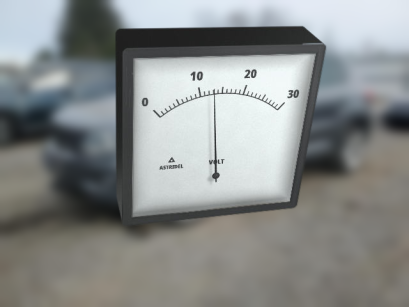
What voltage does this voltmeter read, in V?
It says 13 V
